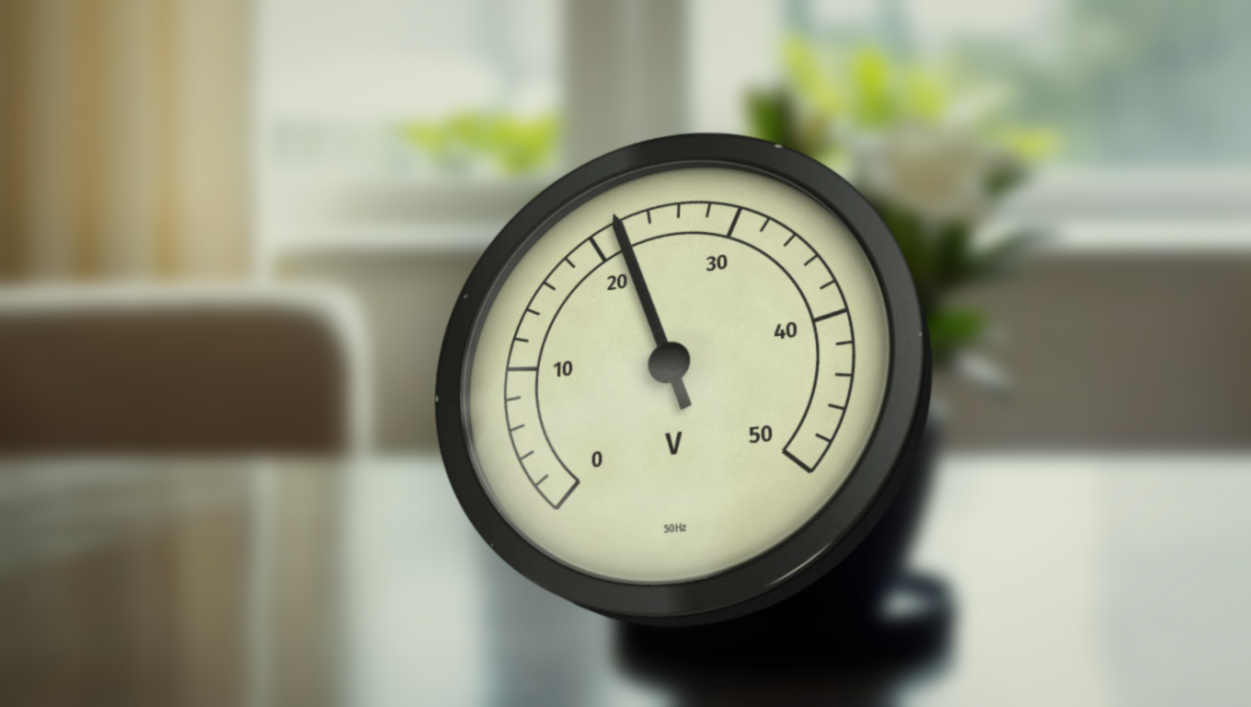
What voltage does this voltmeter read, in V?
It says 22 V
